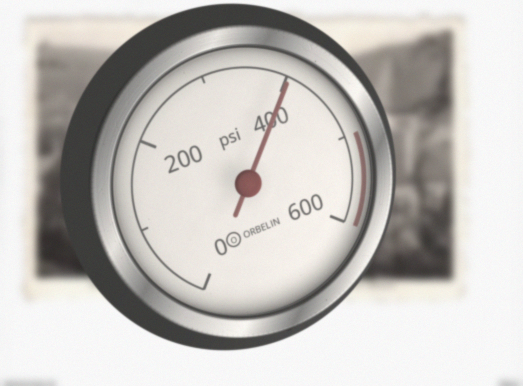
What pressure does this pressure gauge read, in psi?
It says 400 psi
